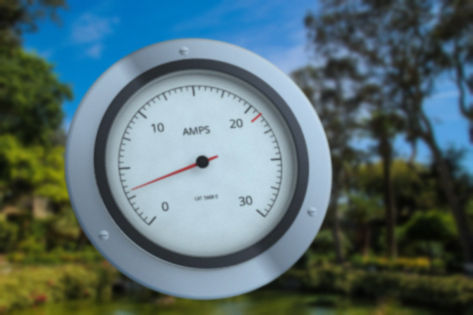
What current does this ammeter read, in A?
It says 3 A
